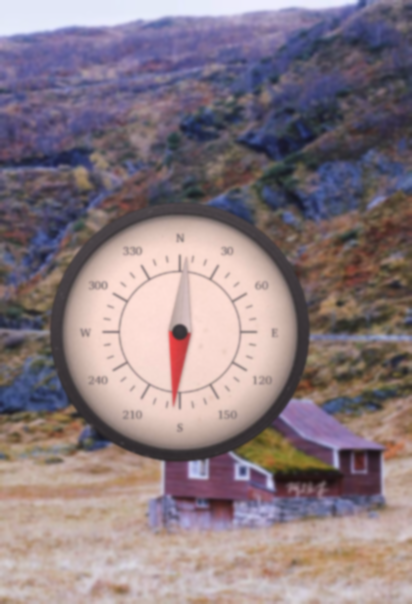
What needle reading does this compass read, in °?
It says 185 °
